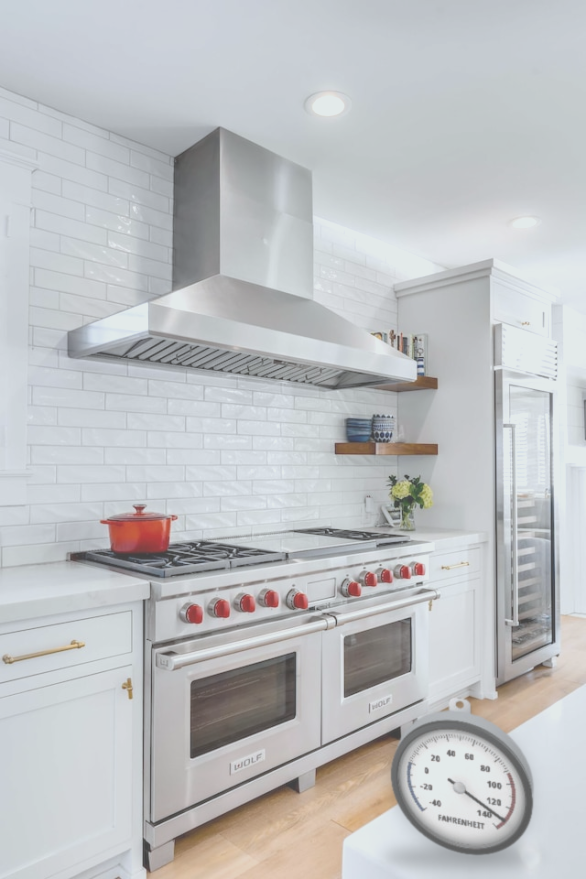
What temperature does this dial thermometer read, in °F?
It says 130 °F
